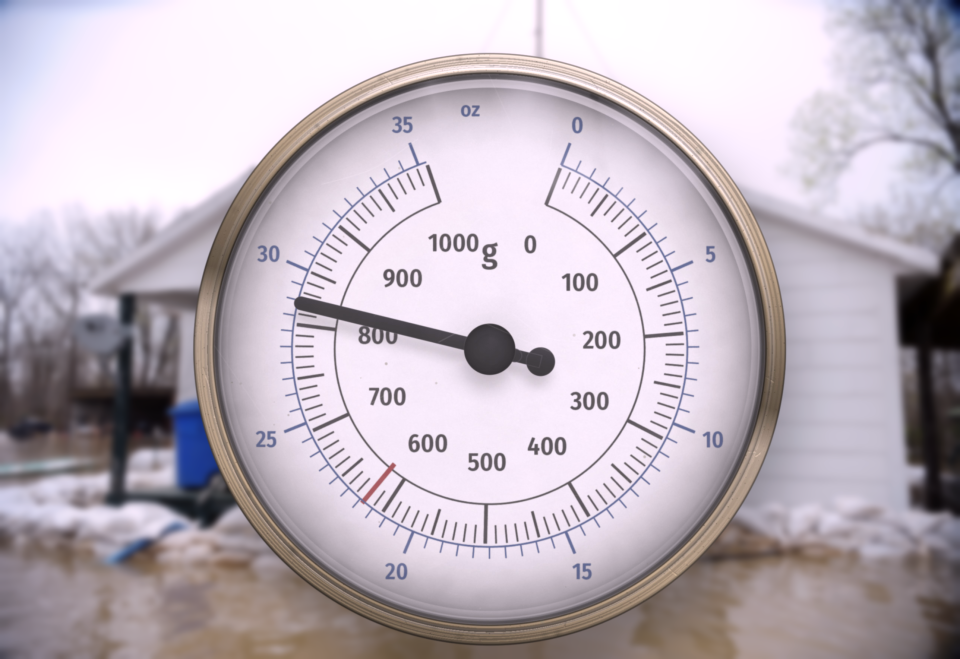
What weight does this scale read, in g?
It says 820 g
